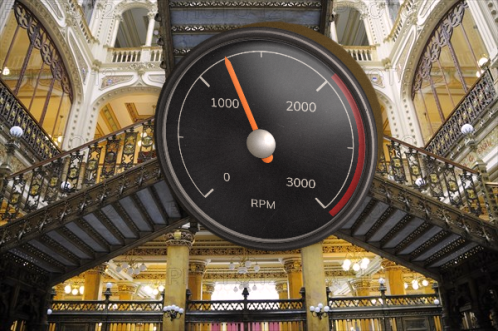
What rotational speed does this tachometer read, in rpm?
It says 1250 rpm
